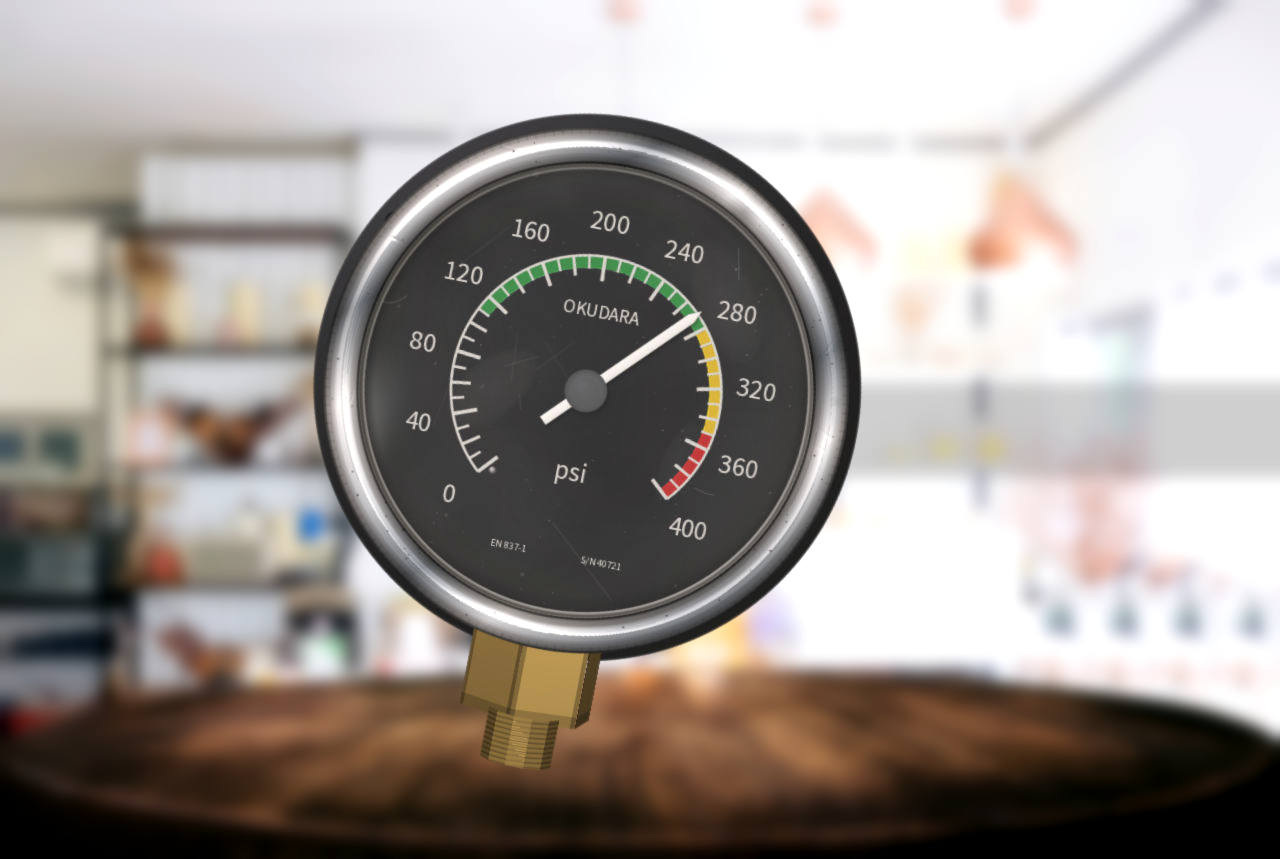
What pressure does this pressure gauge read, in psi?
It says 270 psi
